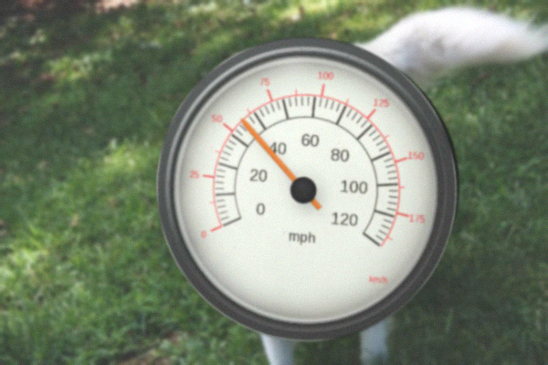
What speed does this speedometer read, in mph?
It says 36 mph
